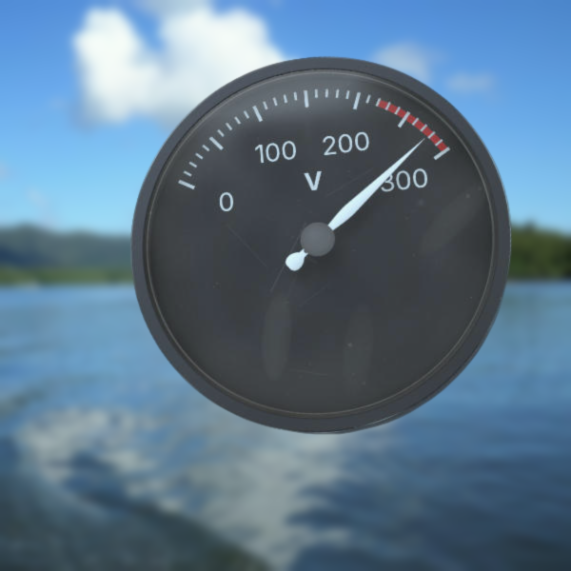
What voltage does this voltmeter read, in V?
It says 280 V
